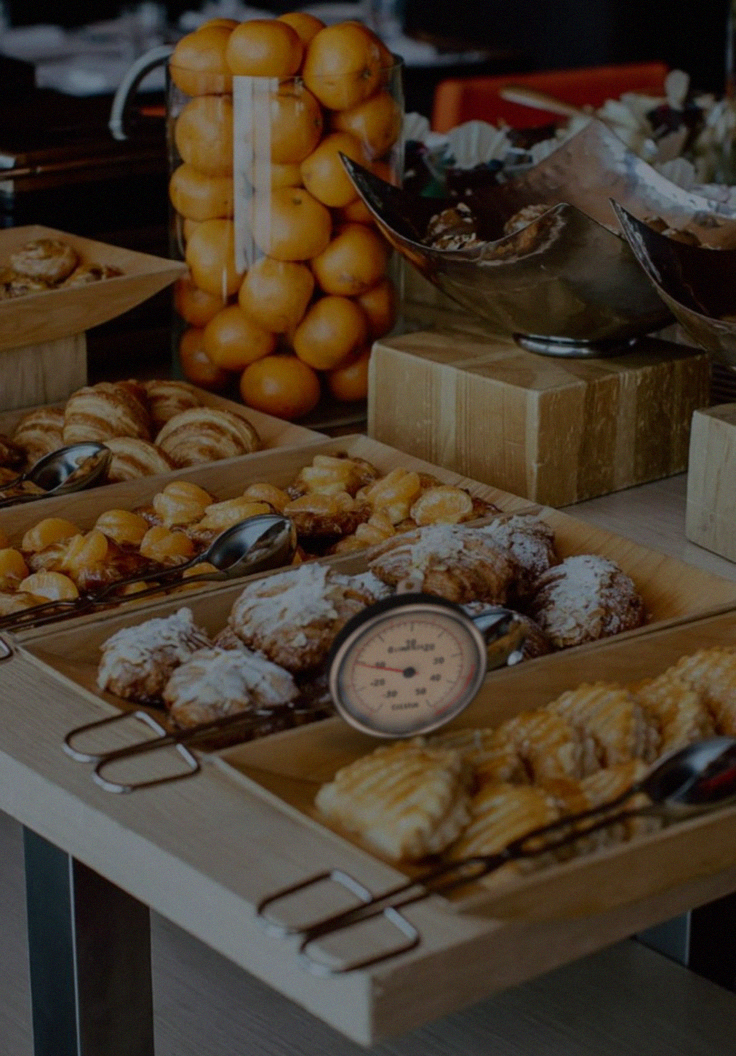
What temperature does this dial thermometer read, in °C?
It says -10 °C
